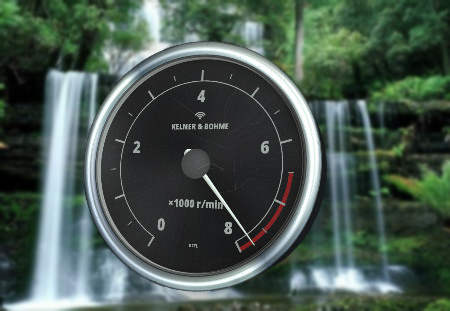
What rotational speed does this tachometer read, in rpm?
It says 7750 rpm
